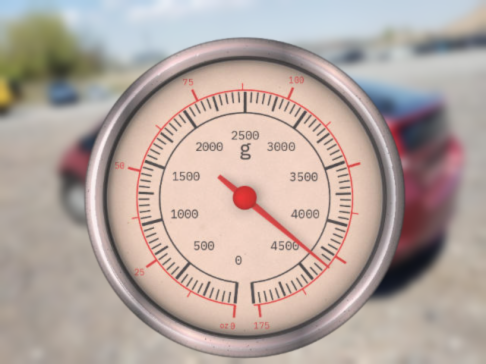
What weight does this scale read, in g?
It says 4350 g
